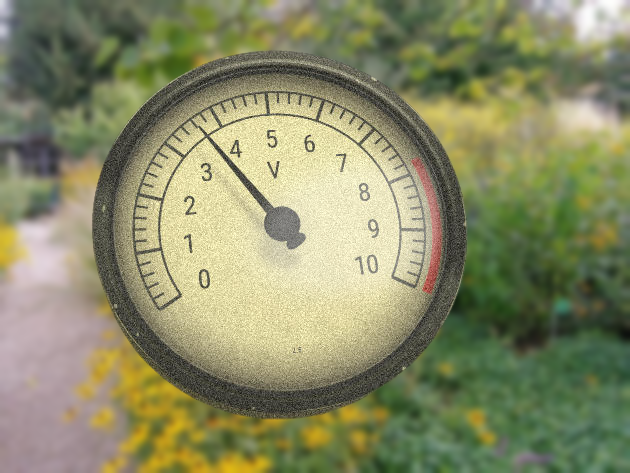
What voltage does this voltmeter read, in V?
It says 3.6 V
